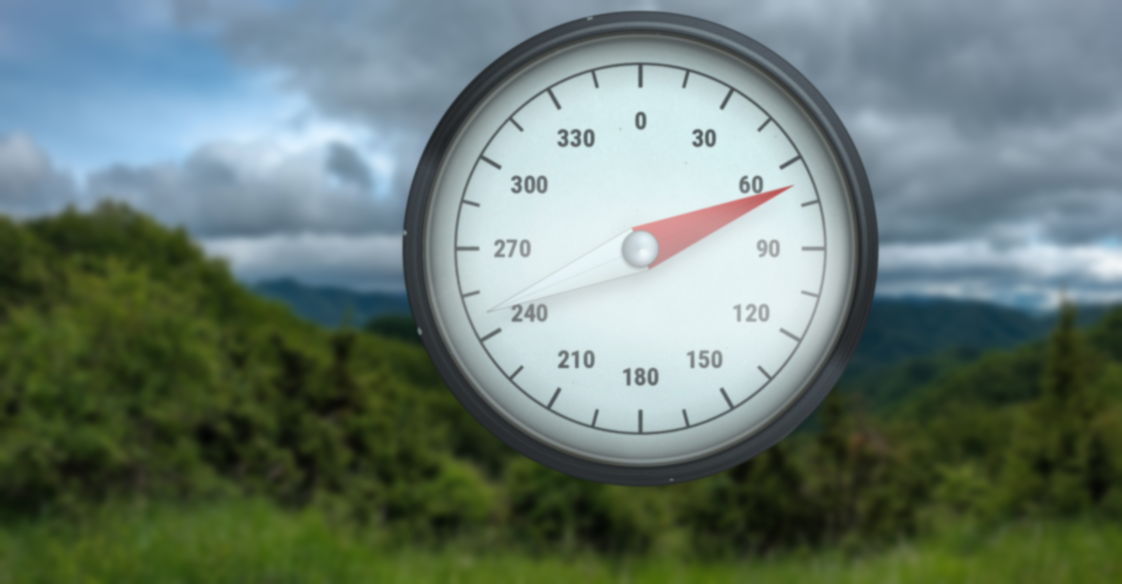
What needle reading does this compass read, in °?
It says 67.5 °
